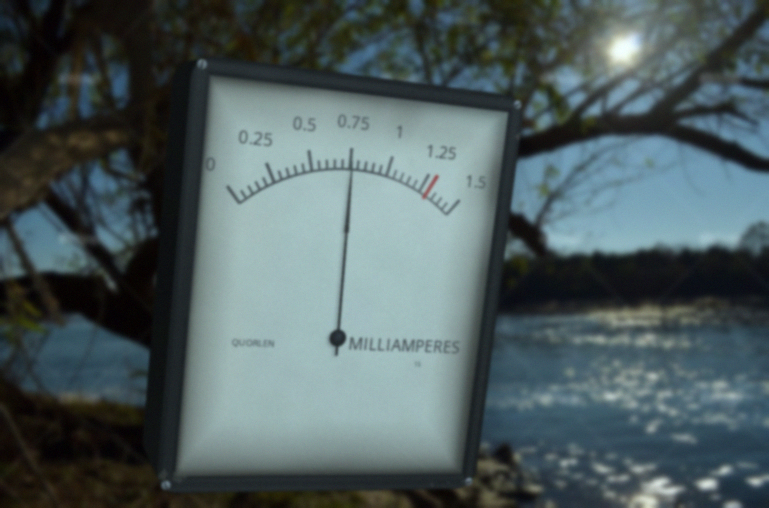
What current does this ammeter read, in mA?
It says 0.75 mA
